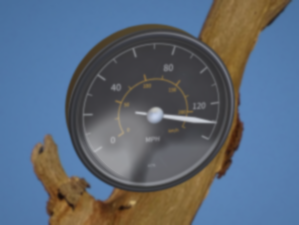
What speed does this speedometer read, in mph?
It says 130 mph
